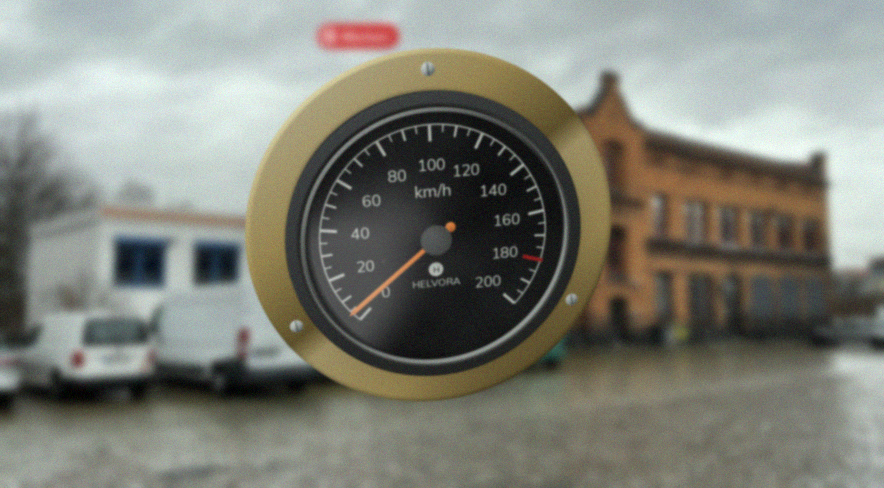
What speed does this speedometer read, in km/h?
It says 5 km/h
